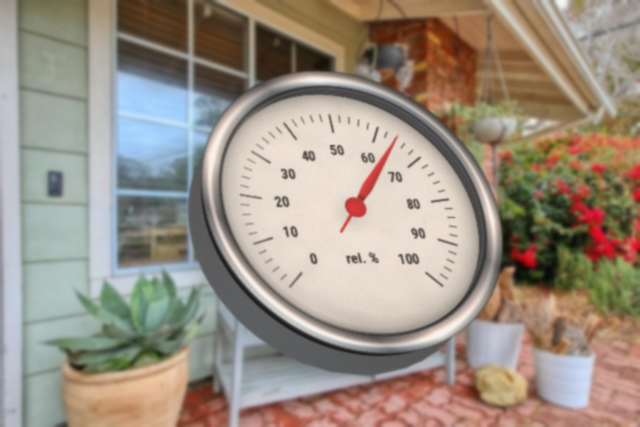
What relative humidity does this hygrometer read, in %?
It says 64 %
